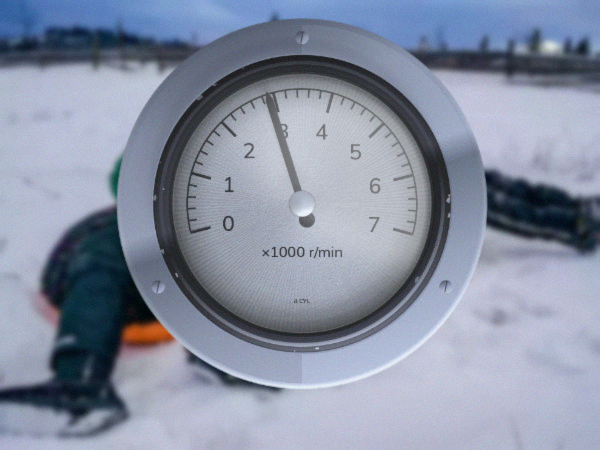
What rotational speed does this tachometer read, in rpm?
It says 2900 rpm
